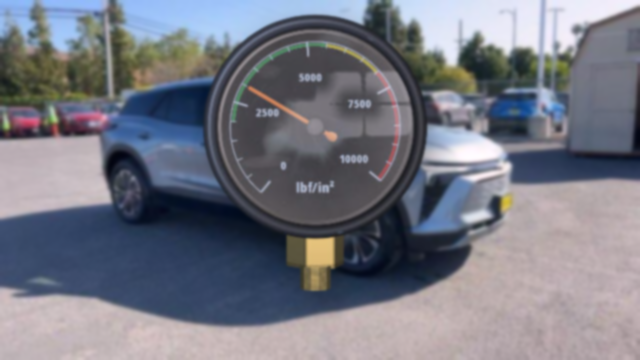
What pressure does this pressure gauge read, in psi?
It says 3000 psi
